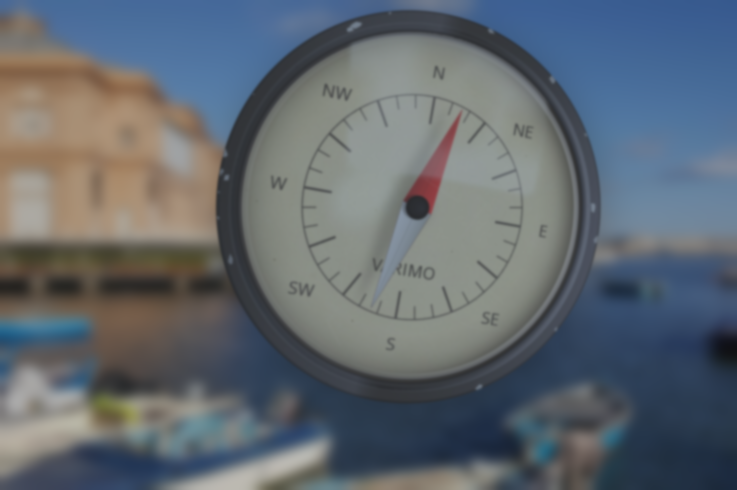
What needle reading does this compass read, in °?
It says 15 °
